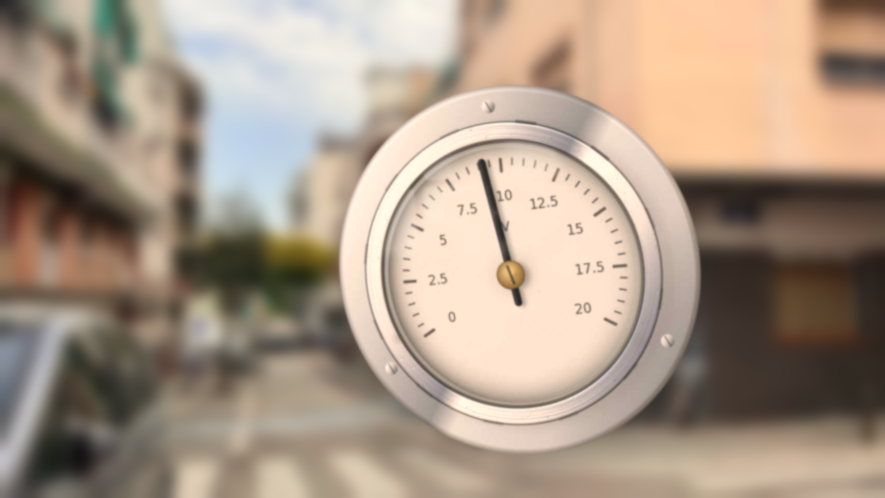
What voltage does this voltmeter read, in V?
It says 9.25 V
